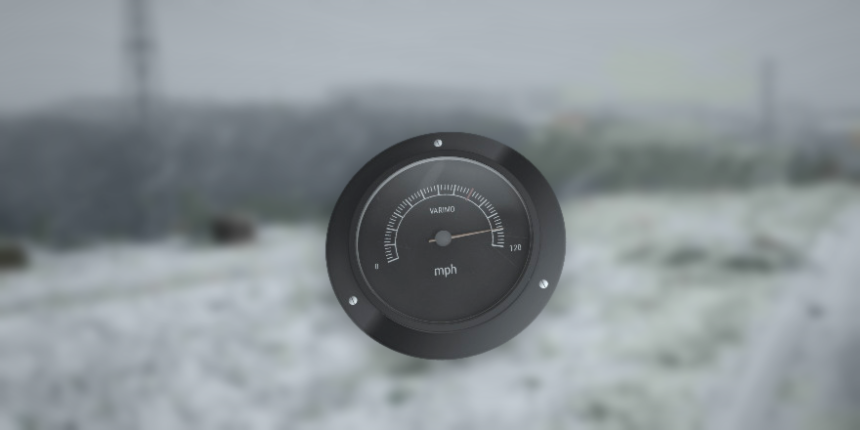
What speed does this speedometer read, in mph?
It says 110 mph
